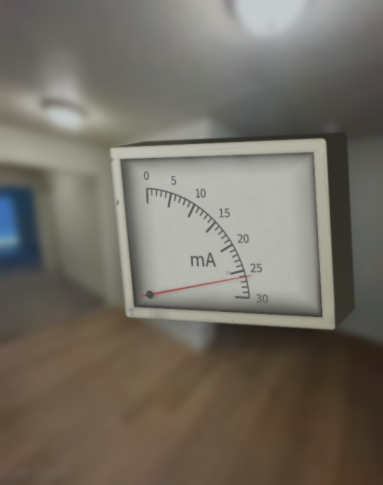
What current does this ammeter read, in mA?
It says 26 mA
